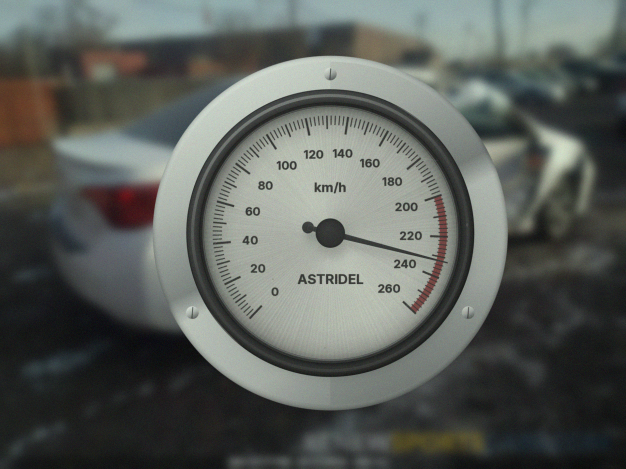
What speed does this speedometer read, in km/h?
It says 232 km/h
